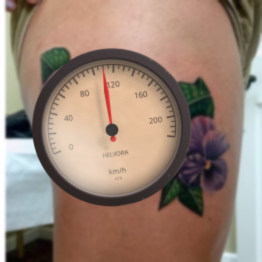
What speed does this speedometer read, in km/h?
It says 110 km/h
